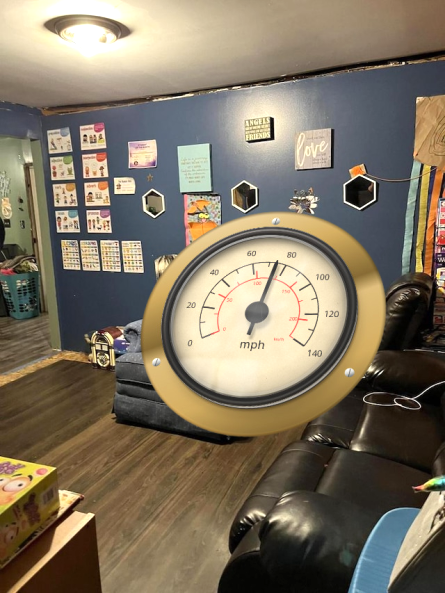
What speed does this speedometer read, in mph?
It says 75 mph
